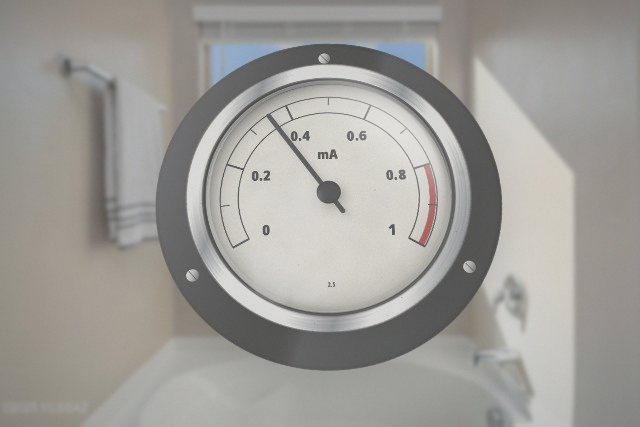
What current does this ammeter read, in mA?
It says 0.35 mA
